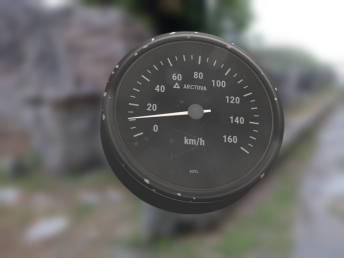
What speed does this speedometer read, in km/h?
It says 10 km/h
